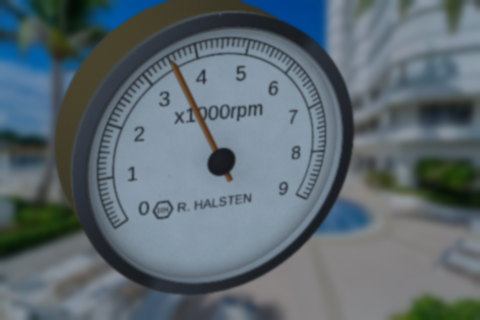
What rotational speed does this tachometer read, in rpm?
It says 3500 rpm
